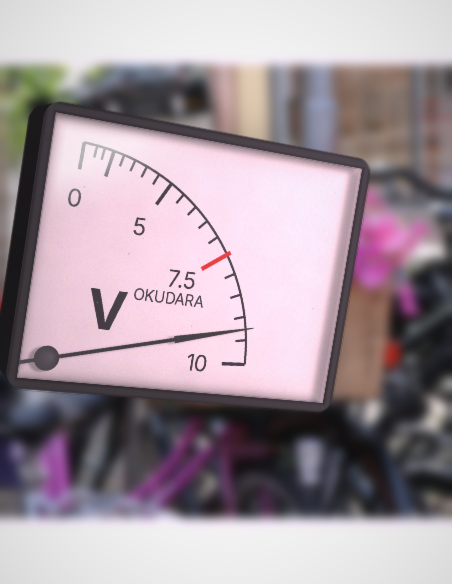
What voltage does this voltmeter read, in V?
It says 9.25 V
